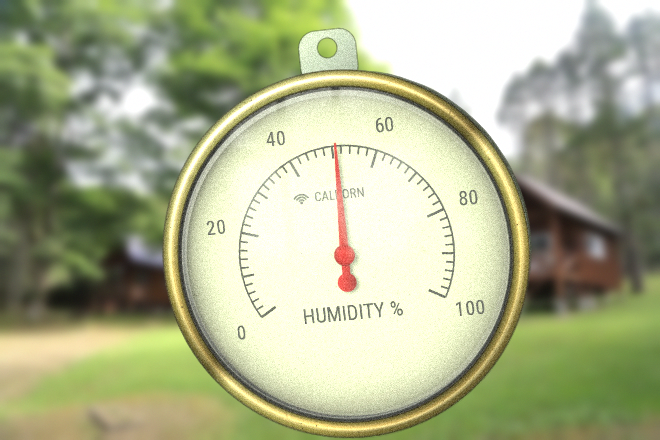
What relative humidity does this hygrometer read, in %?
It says 51 %
